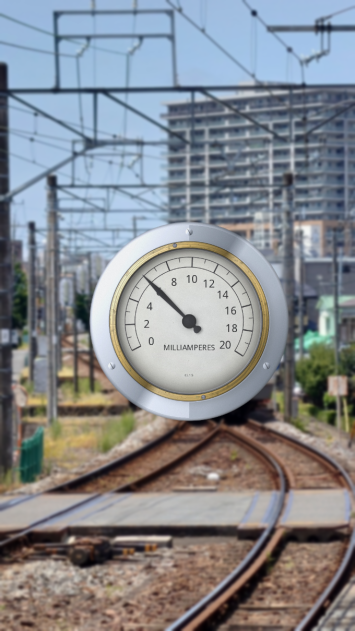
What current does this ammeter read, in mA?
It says 6 mA
